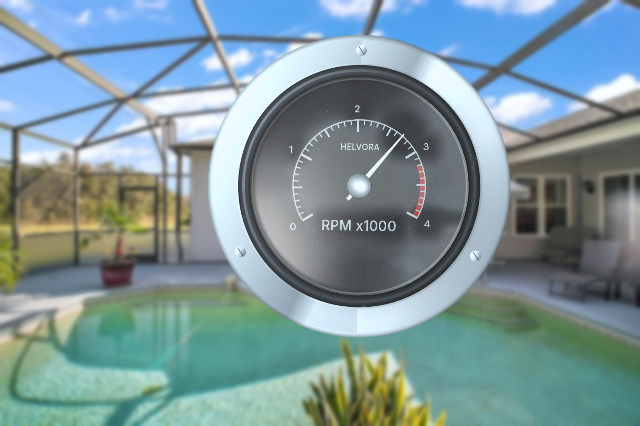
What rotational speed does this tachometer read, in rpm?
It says 2700 rpm
